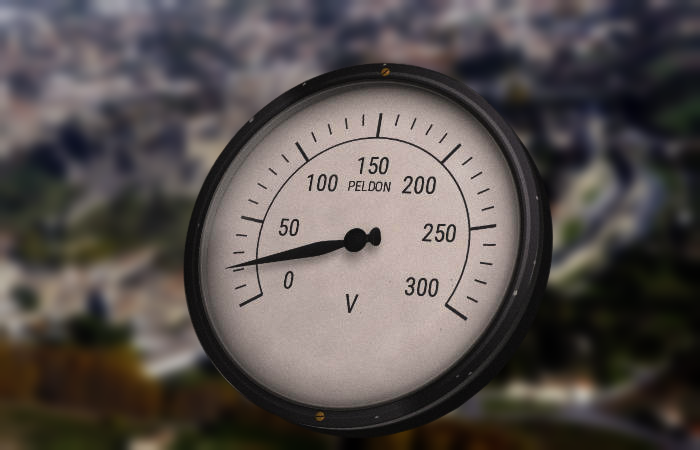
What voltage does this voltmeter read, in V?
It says 20 V
